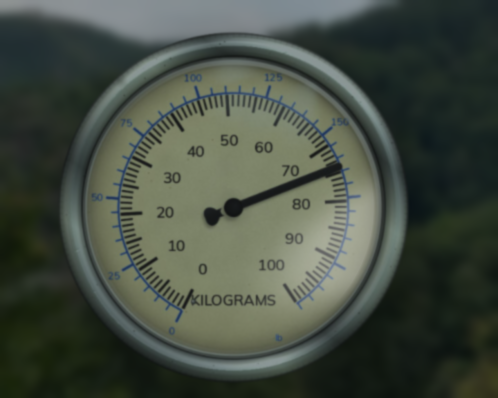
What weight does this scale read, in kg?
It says 74 kg
